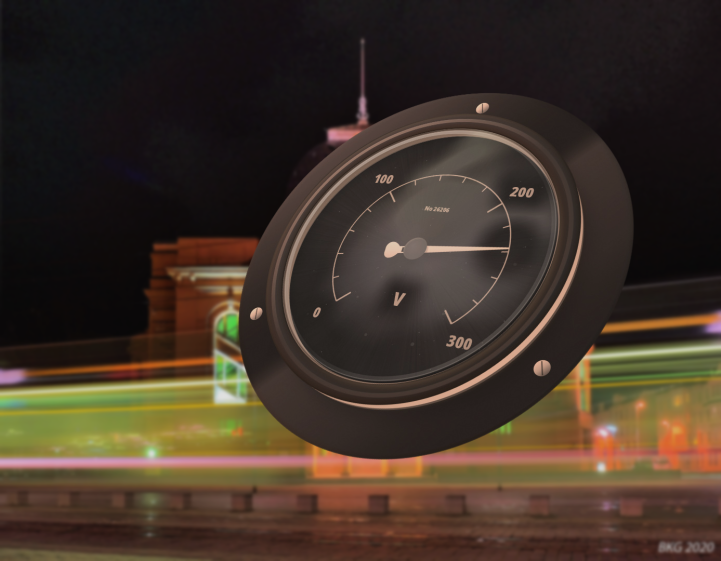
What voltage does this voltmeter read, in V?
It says 240 V
